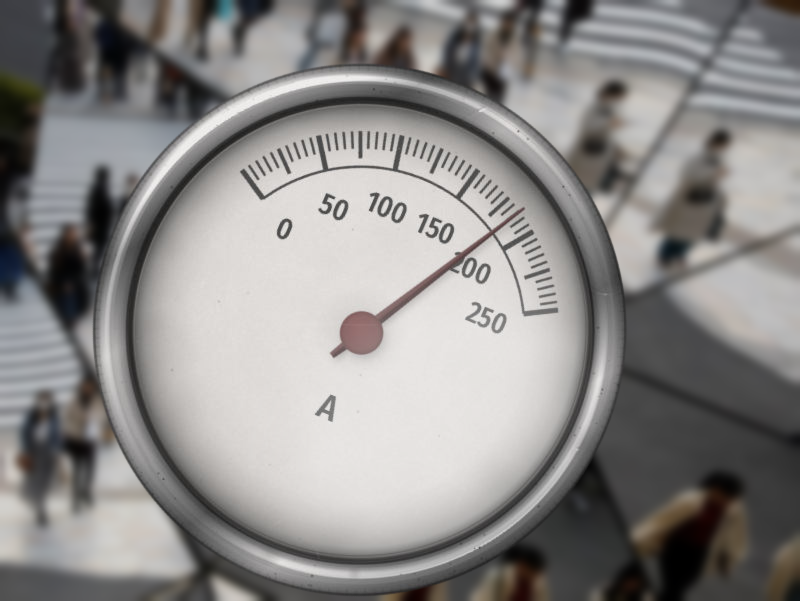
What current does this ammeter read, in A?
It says 185 A
